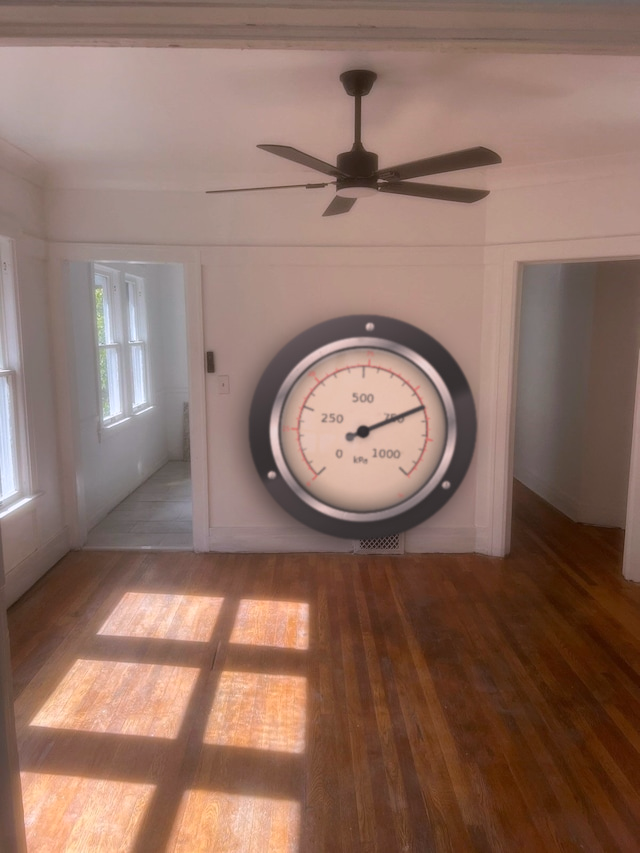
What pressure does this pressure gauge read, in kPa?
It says 750 kPa
